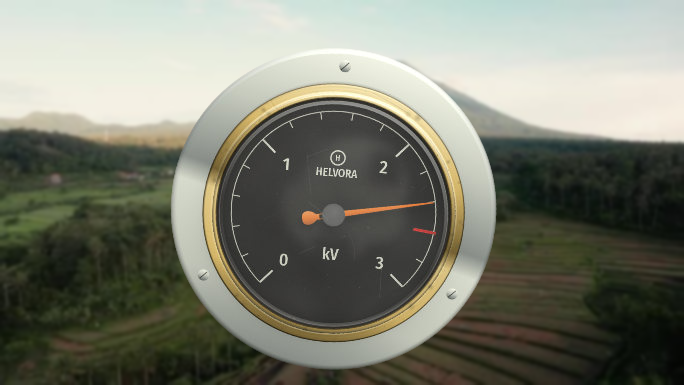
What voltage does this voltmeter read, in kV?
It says 2.4 kV
